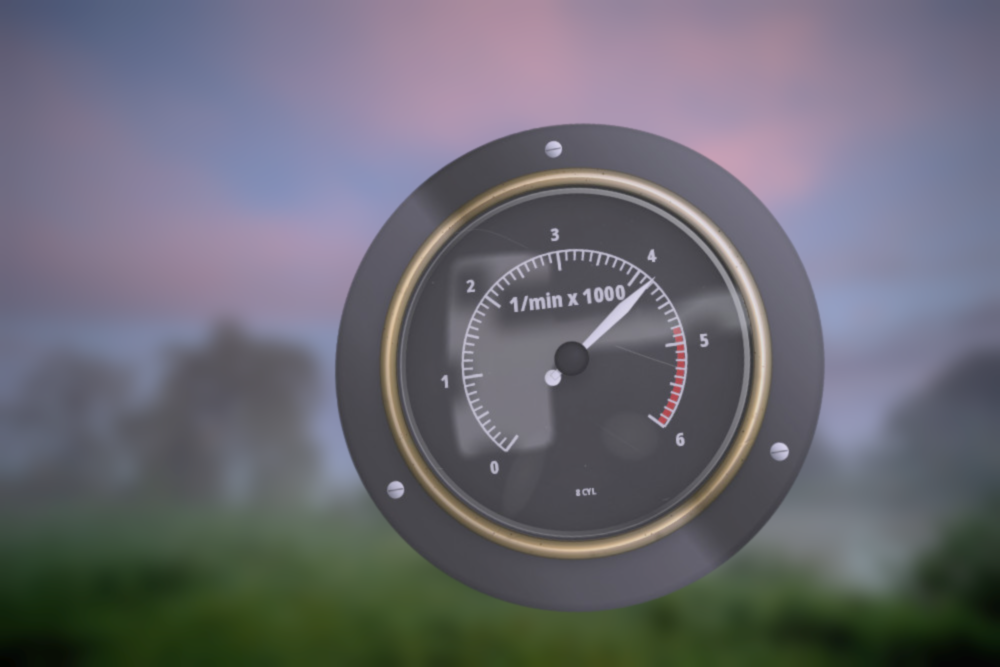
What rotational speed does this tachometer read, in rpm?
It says 4200 rpm
